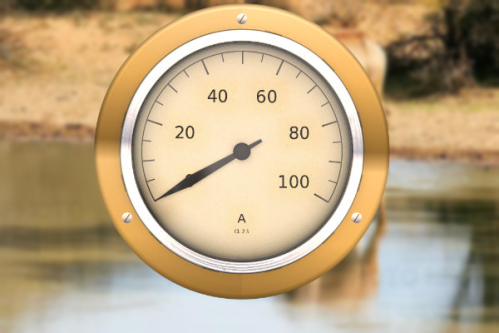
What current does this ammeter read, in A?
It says 0 A
